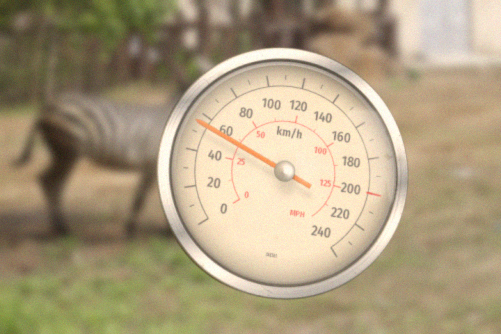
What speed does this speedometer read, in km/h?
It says 55 km/h
